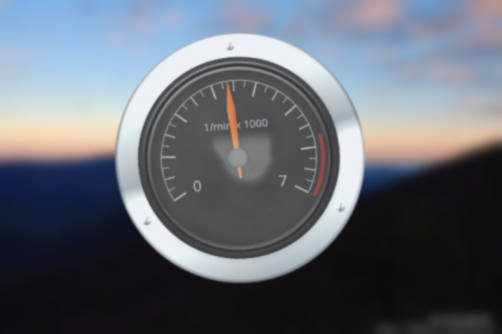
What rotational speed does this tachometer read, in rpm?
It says 3375 rpm
